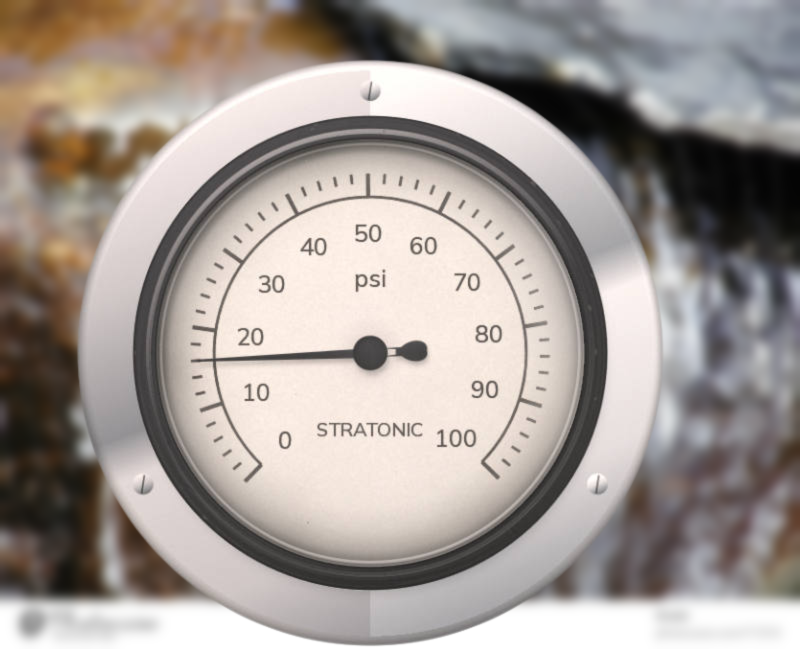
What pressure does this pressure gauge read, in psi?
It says 16 psi
